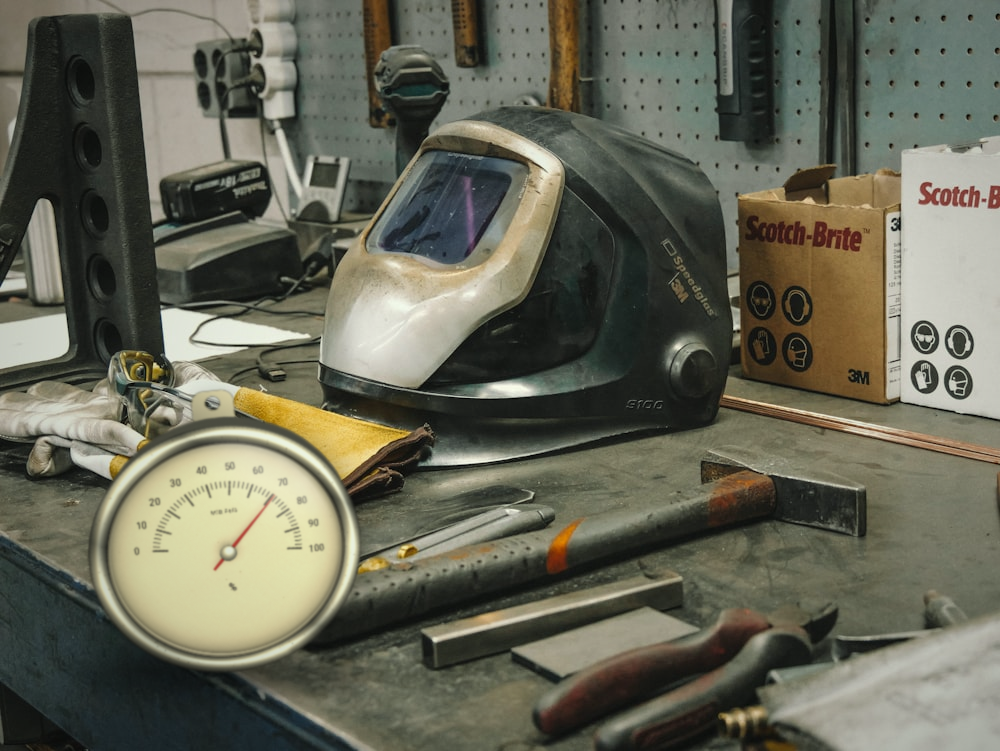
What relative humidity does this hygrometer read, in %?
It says 70 %
